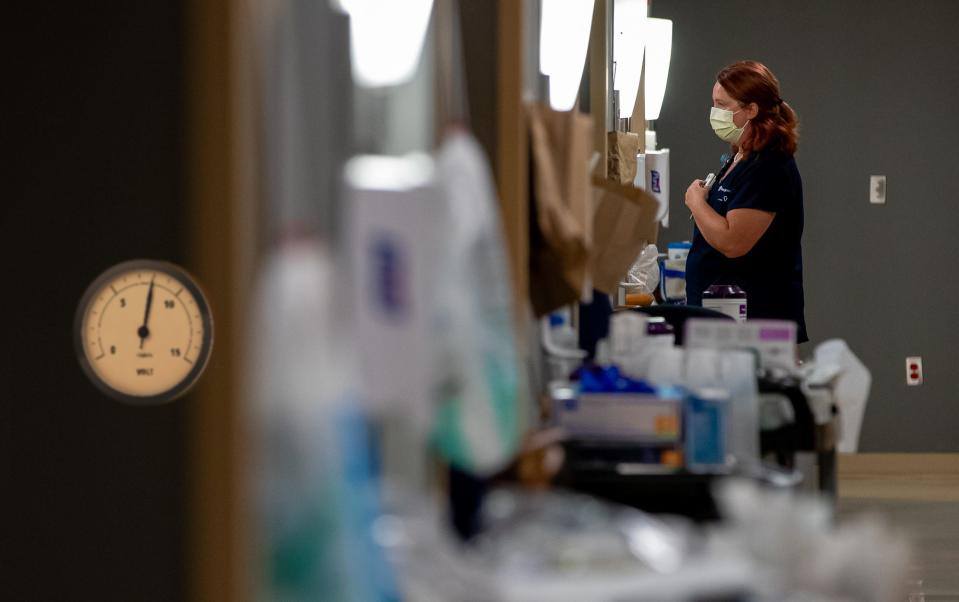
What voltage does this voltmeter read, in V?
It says 8 V
